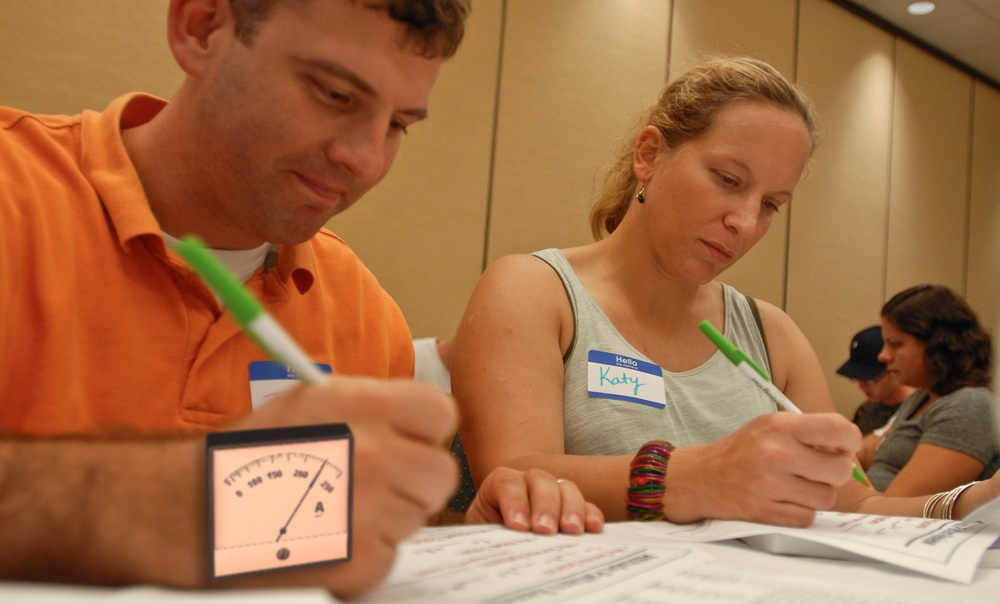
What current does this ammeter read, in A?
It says 225 A
